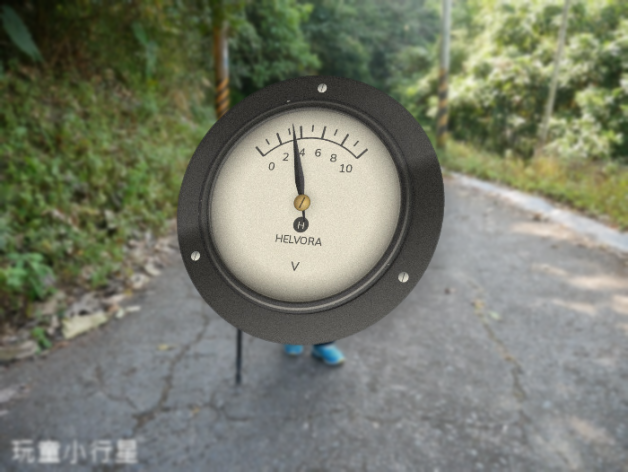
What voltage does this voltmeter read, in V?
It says 3.5 V
